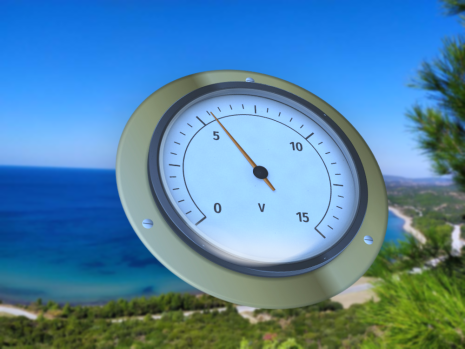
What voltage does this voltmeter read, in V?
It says 5.5 V
